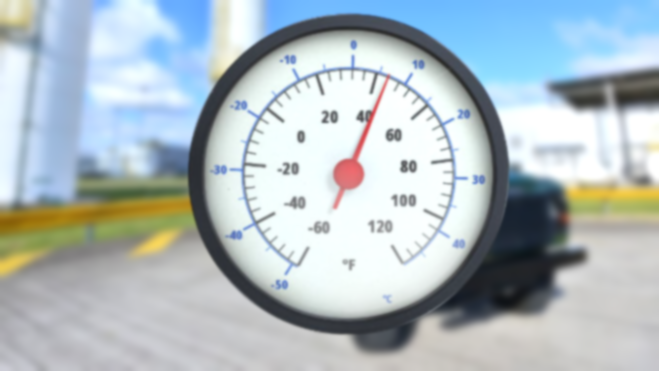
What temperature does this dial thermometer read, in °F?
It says 44 °F
